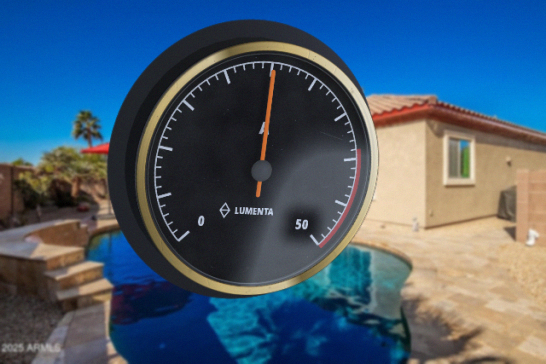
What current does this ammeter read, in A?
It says 25 A
